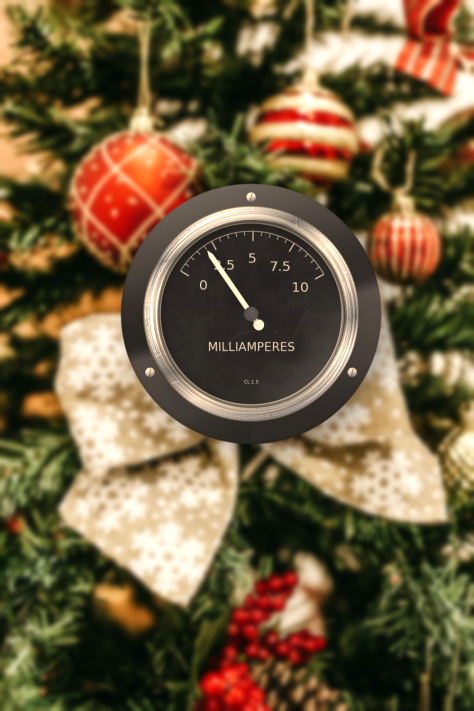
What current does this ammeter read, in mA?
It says 2 mA
